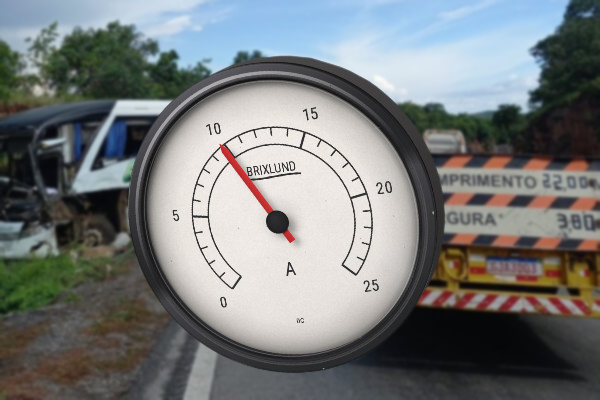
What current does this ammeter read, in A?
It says 10 A
